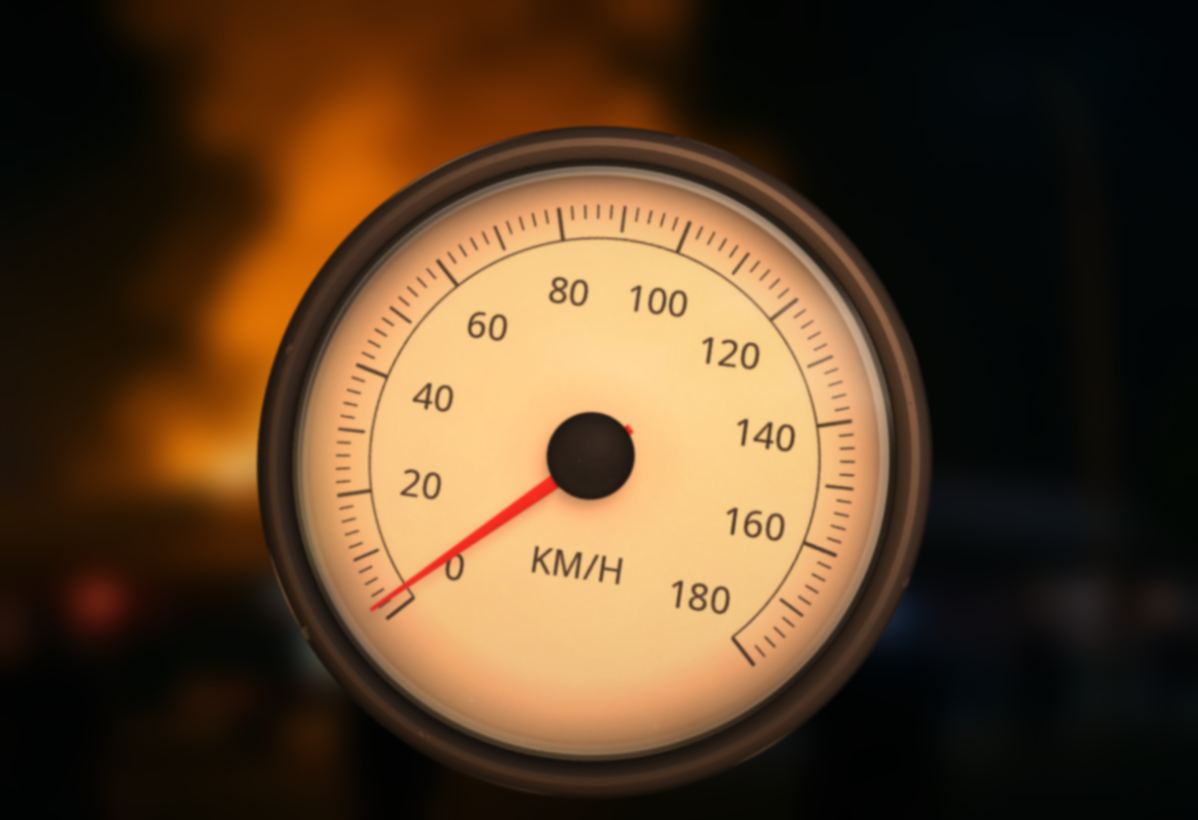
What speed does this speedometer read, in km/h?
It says 2 km/h
